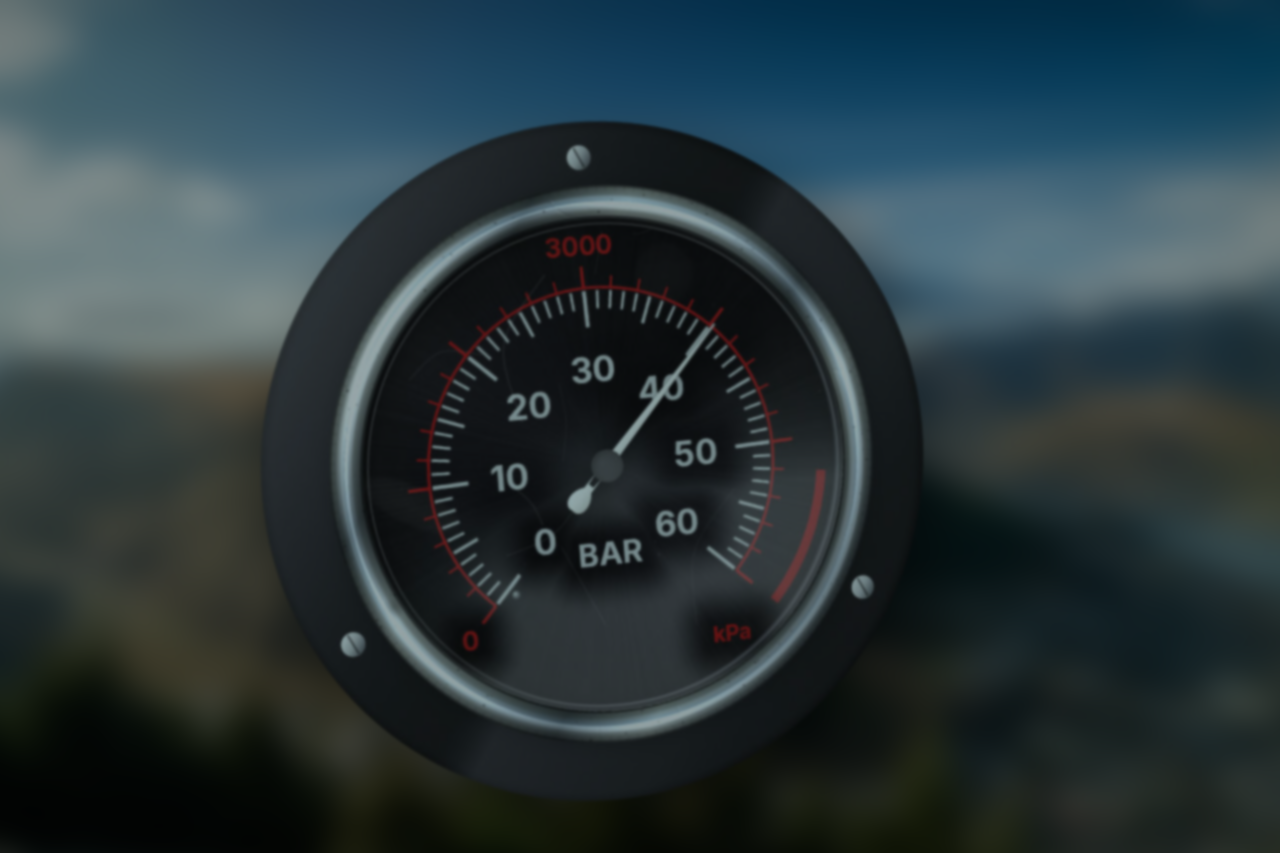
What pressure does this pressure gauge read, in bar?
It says 40 bar
